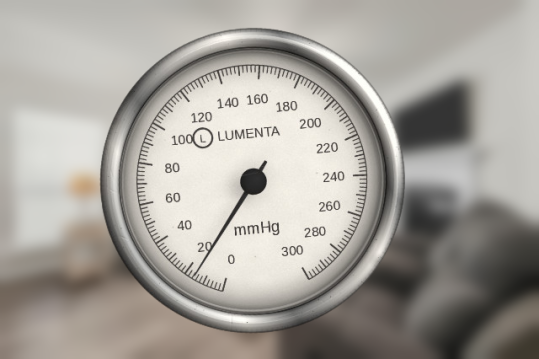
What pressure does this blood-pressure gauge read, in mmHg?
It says 16 mmHg
